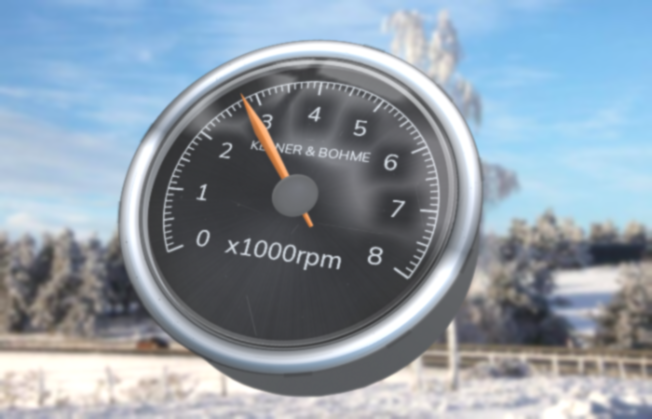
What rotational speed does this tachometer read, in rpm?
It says 2800 rpm
